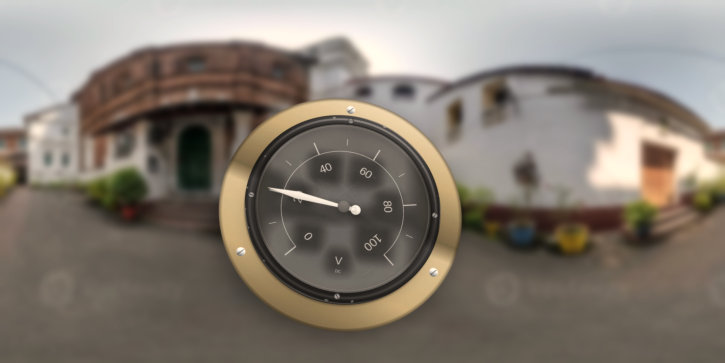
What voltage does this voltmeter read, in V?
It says 20 V
